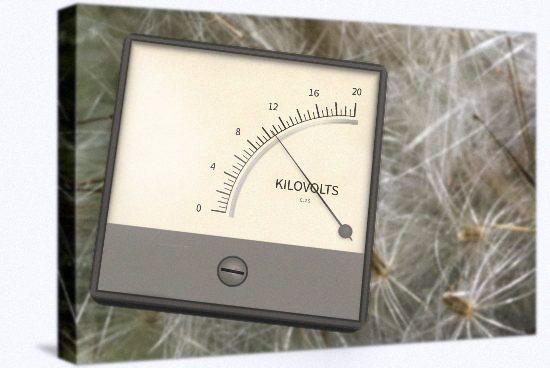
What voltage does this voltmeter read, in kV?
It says 10.5 kV
